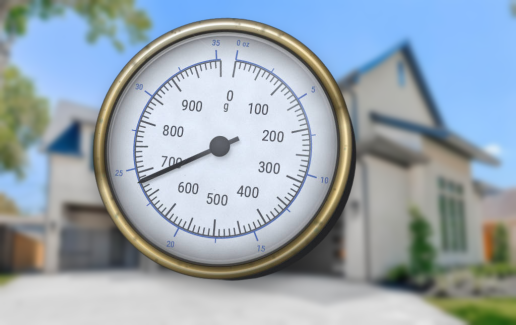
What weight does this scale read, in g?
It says 680 g
